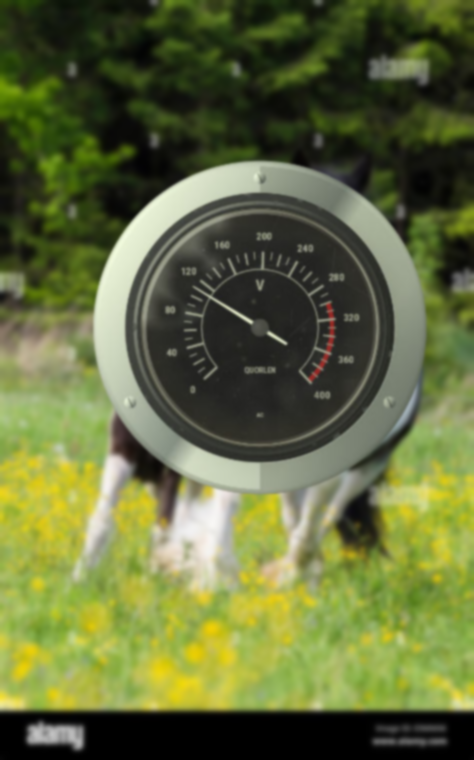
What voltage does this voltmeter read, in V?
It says 110 V
